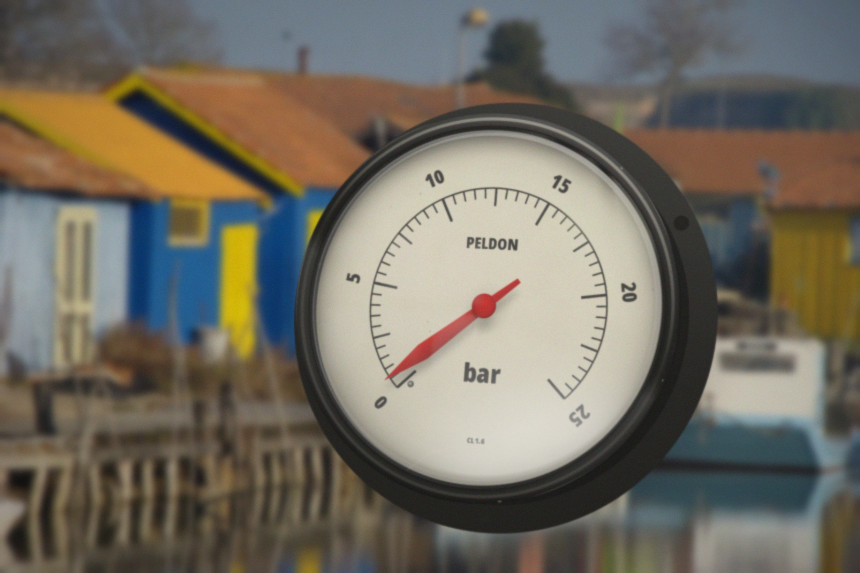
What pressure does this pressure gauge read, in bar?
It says 0.5 bar
